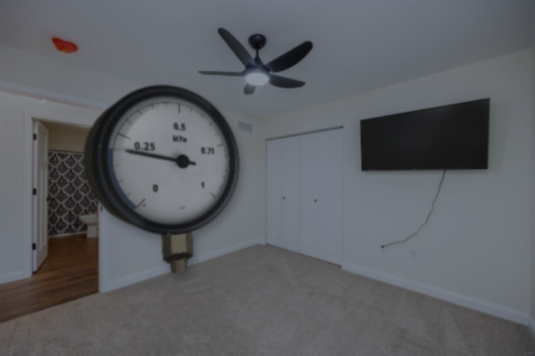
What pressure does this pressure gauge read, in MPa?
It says 0.2 MPa
